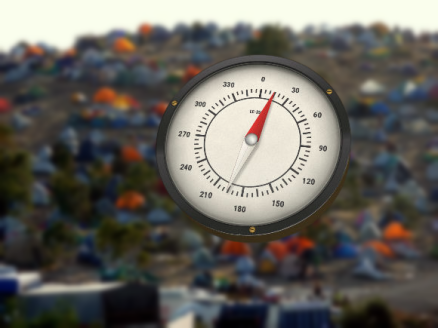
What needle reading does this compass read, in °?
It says 15 °
